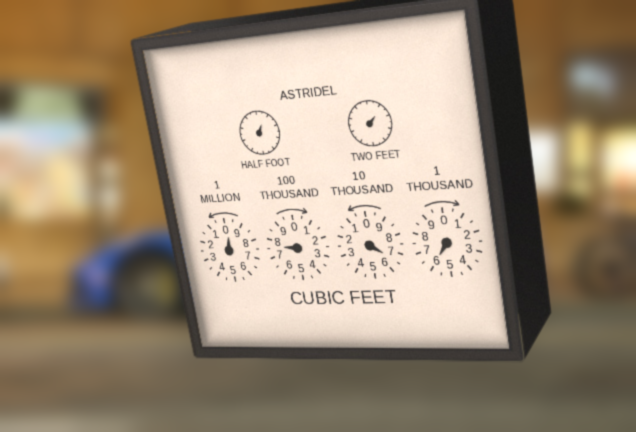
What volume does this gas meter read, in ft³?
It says 976600 ft³
